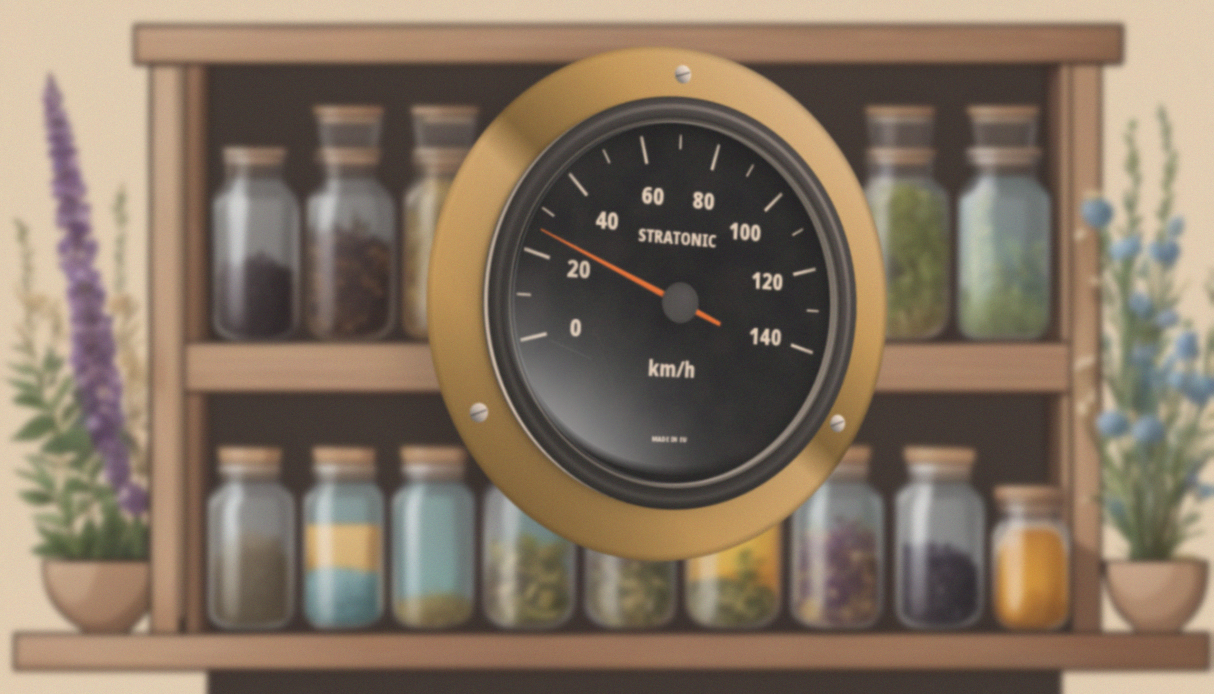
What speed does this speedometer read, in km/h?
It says 25 km/h
